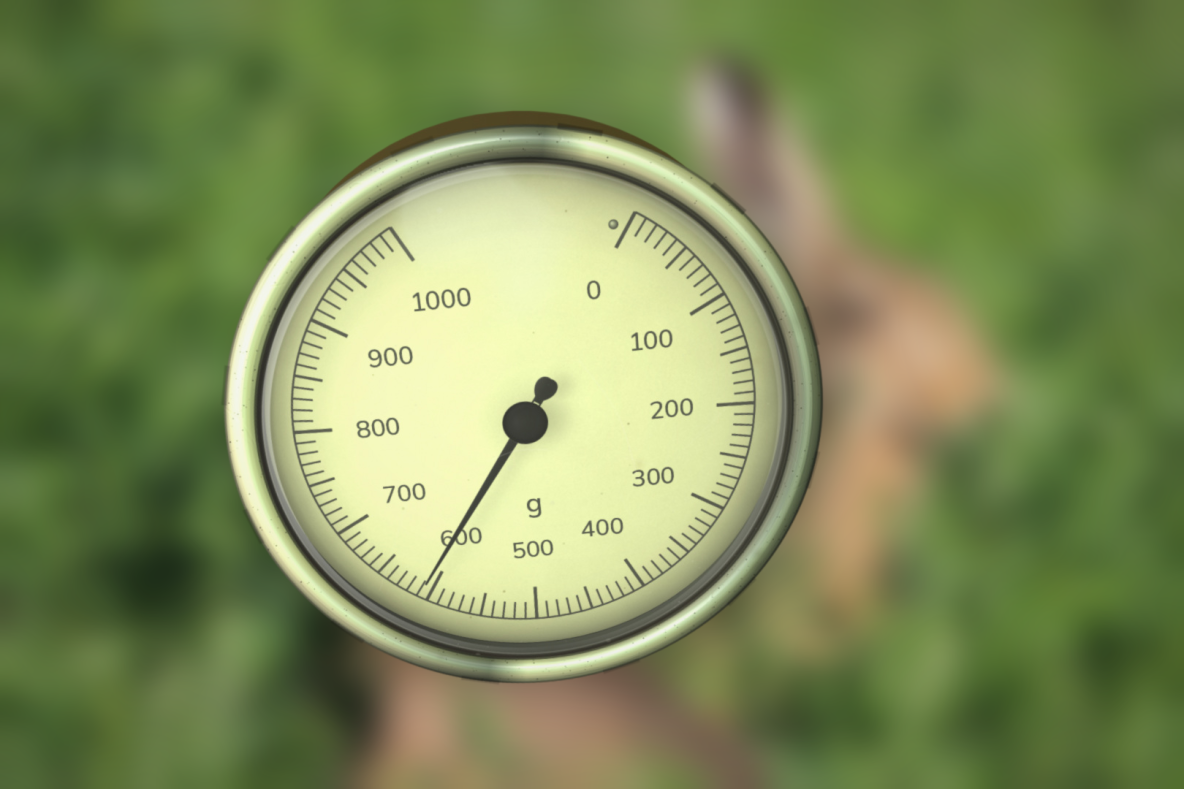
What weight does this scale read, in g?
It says 610 g
